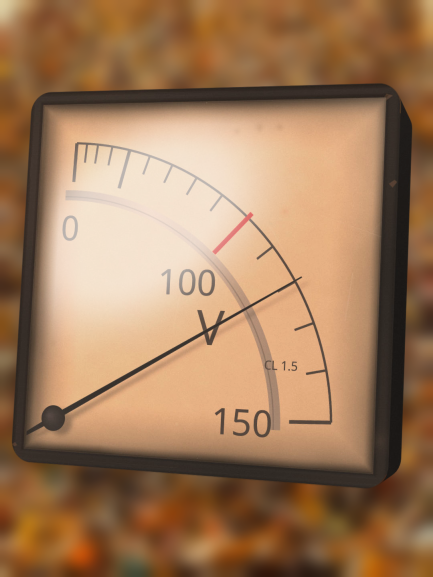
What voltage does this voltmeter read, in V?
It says 120 V
